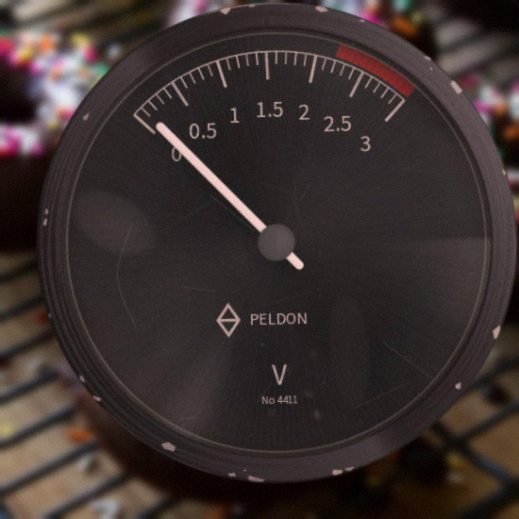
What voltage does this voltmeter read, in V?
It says 0.1 V
